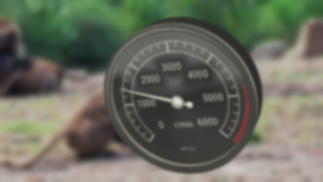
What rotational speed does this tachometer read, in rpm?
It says 1400 rpm
